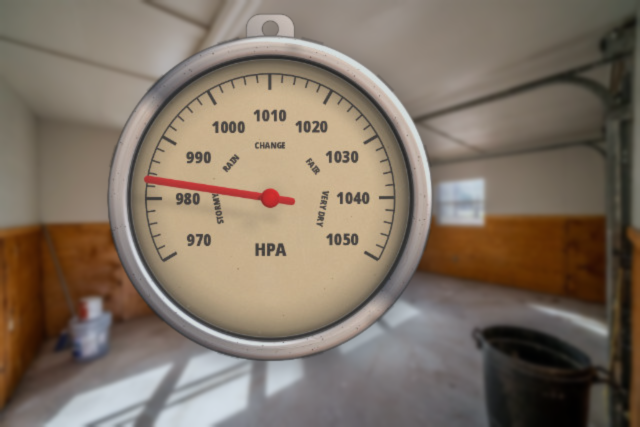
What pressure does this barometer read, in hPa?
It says 983 hPa
